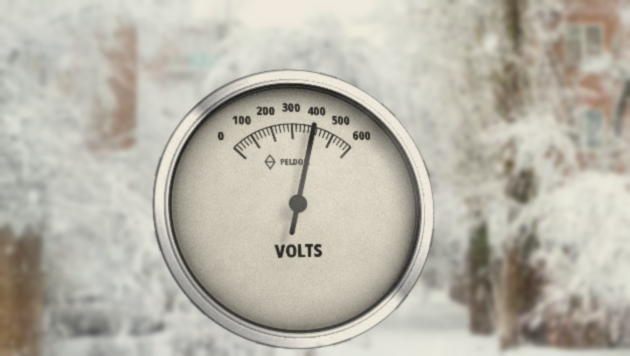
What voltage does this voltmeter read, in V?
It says 400 V
